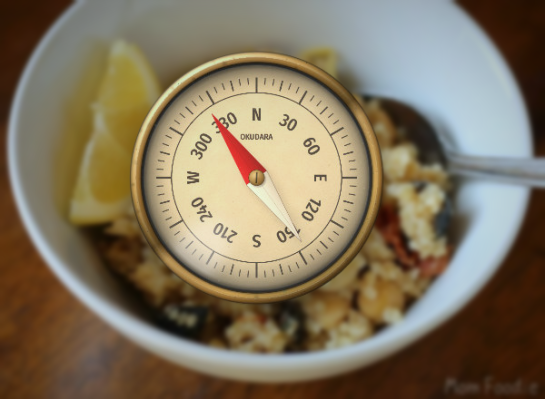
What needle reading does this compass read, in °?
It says 325 °
